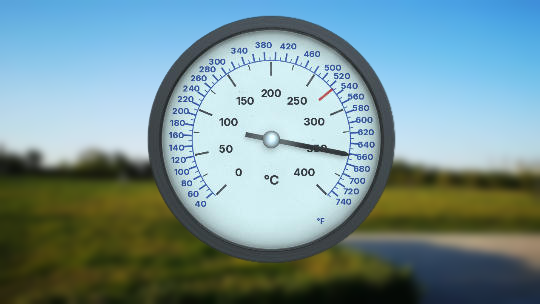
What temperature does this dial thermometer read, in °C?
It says 350 °C
